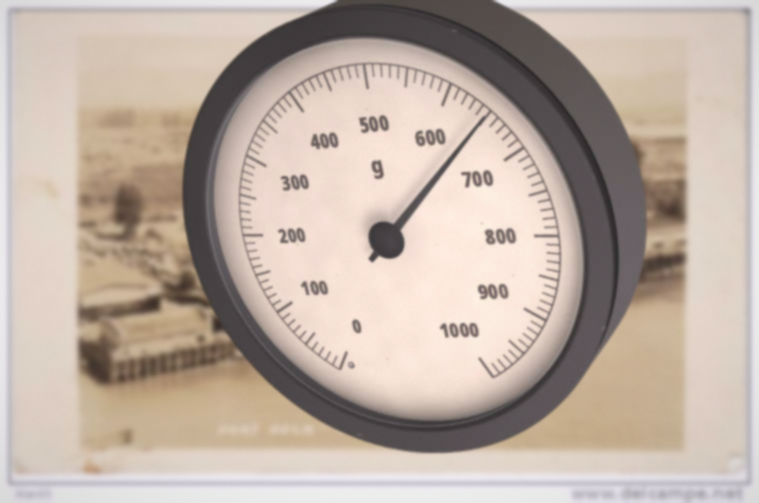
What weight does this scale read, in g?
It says 650 g
